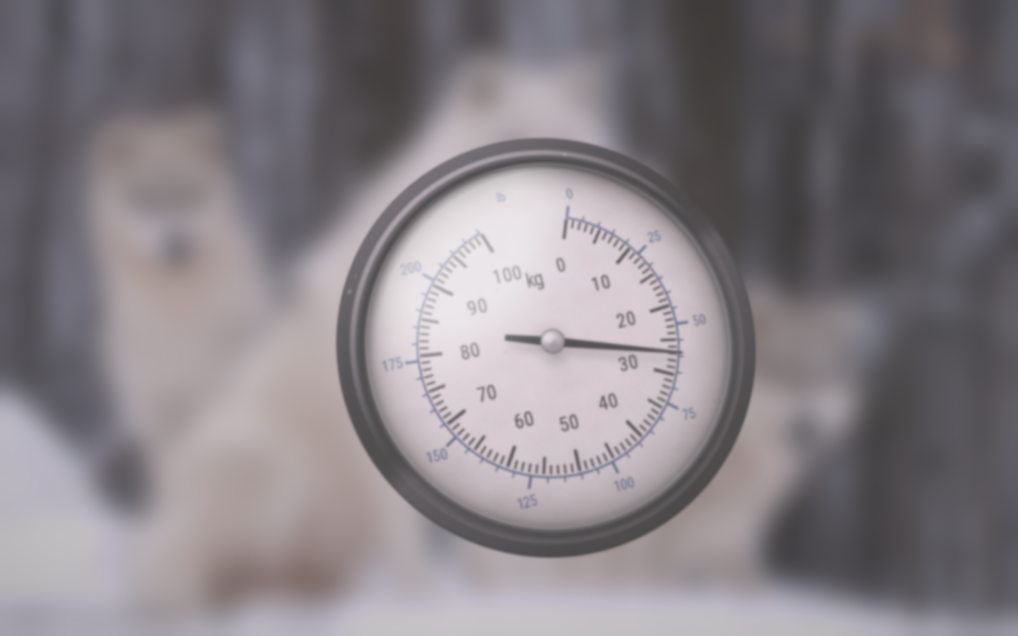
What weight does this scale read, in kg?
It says 27 kg
